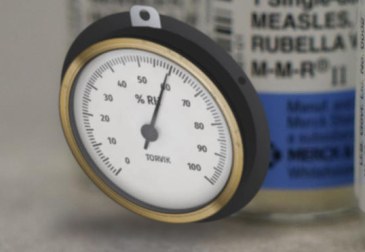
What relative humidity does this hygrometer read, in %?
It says 60 %
